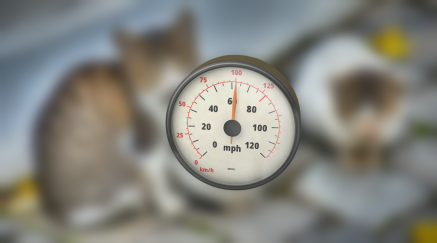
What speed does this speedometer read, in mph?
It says 62.5 mph
